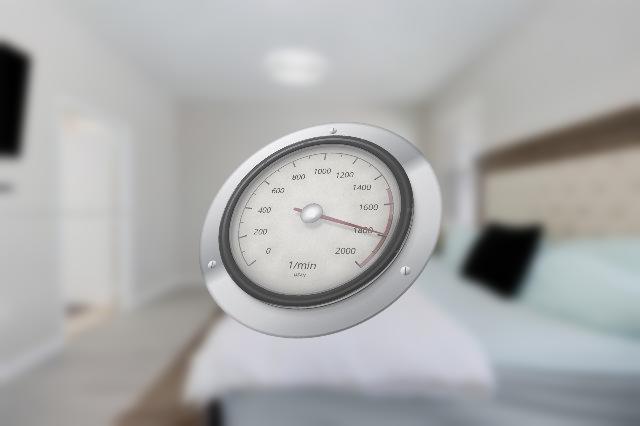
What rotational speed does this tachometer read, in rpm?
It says 1800 rpm
